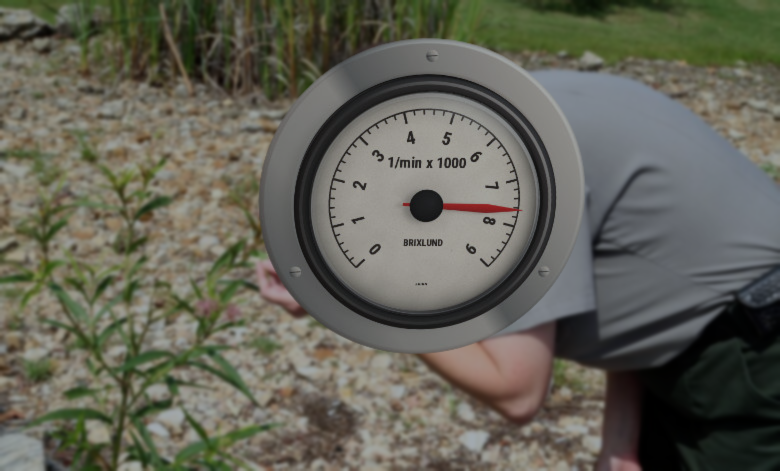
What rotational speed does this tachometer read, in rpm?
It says 7600 rpm
